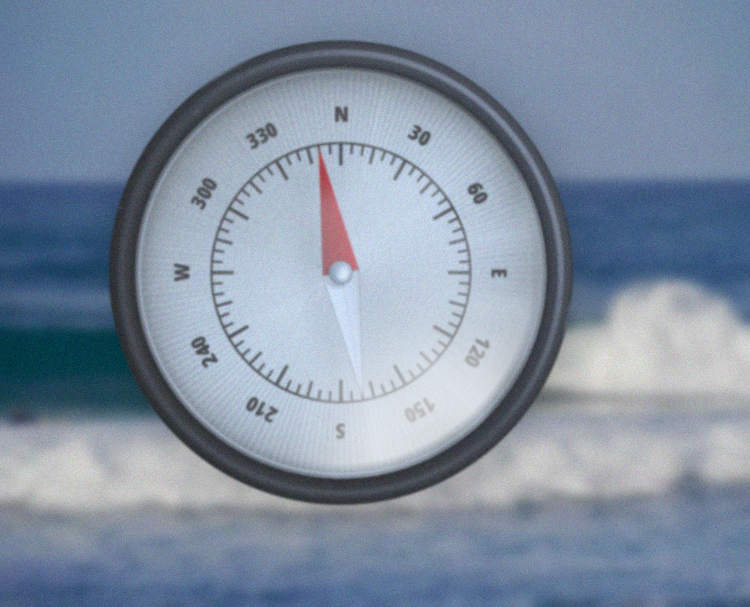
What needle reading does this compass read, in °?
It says 350 °
